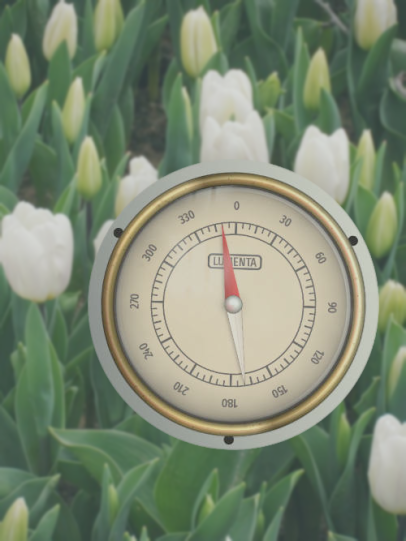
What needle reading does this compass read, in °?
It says 350 °
